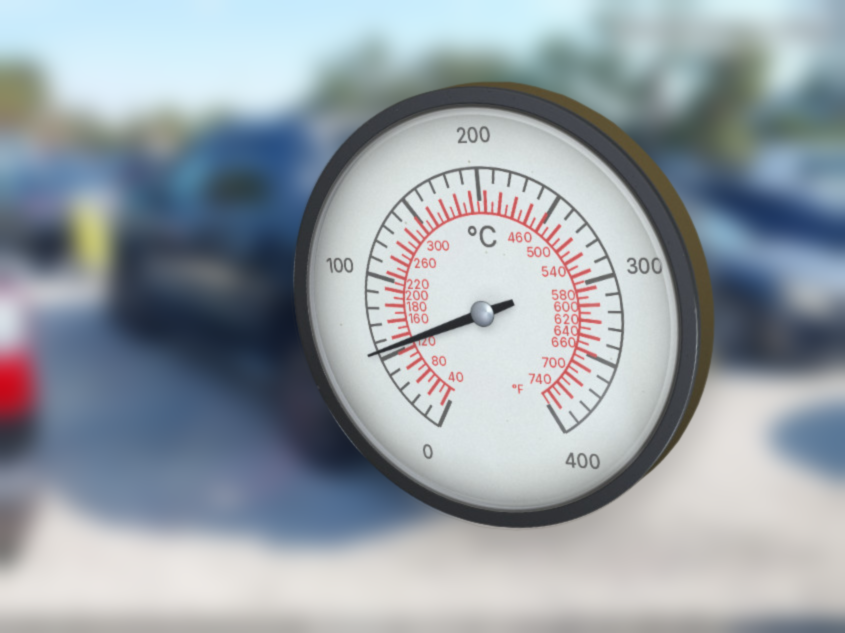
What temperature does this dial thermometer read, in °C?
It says 55 °C
